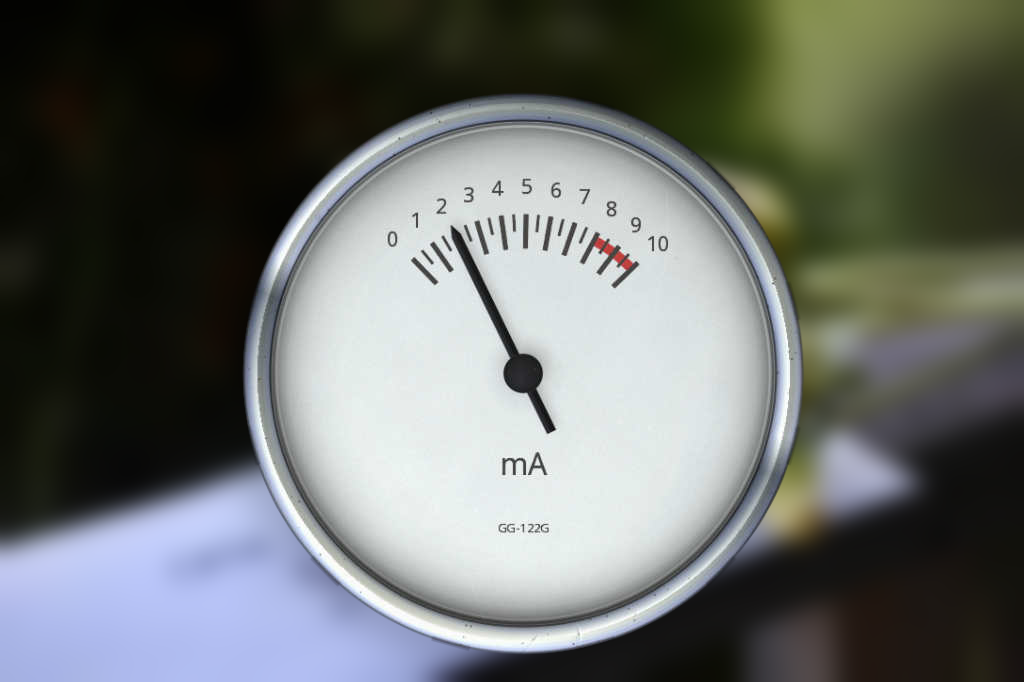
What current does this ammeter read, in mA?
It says 2 mA
